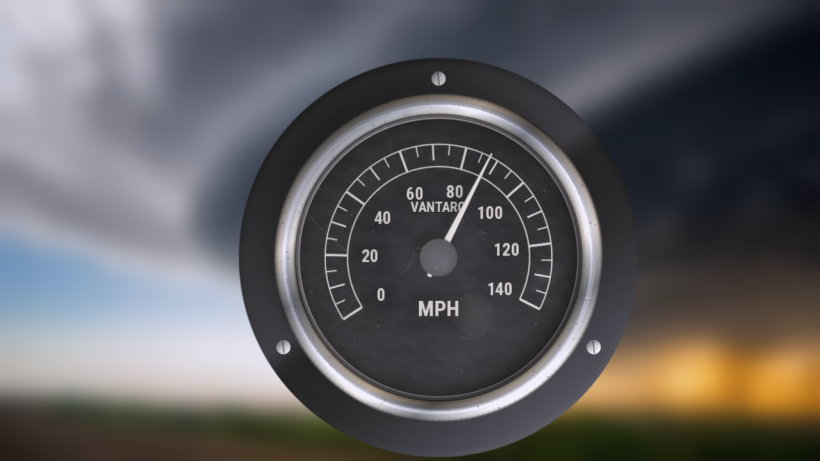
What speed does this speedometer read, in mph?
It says 87.5 mph
